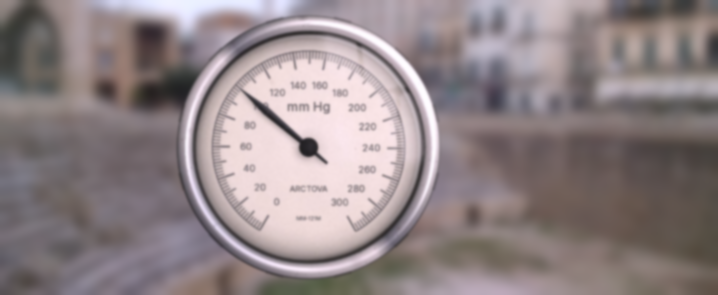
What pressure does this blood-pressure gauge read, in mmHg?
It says 100 mmHg
